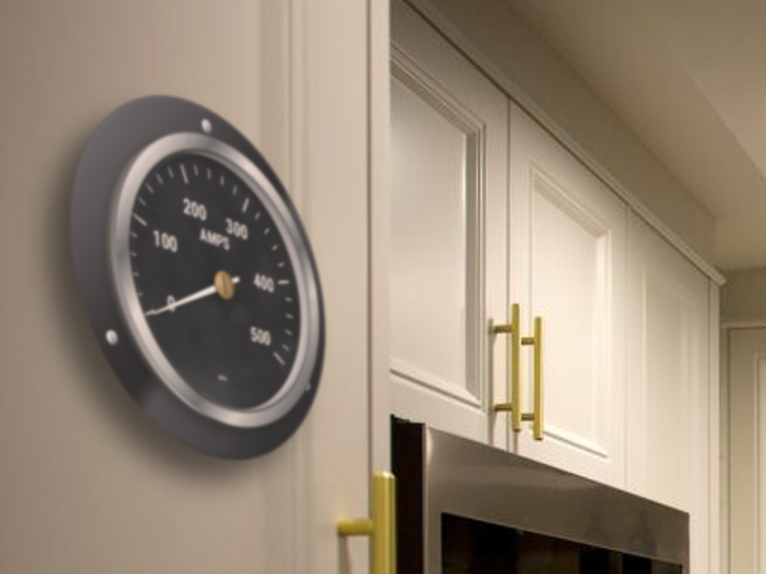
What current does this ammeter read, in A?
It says 0 A
